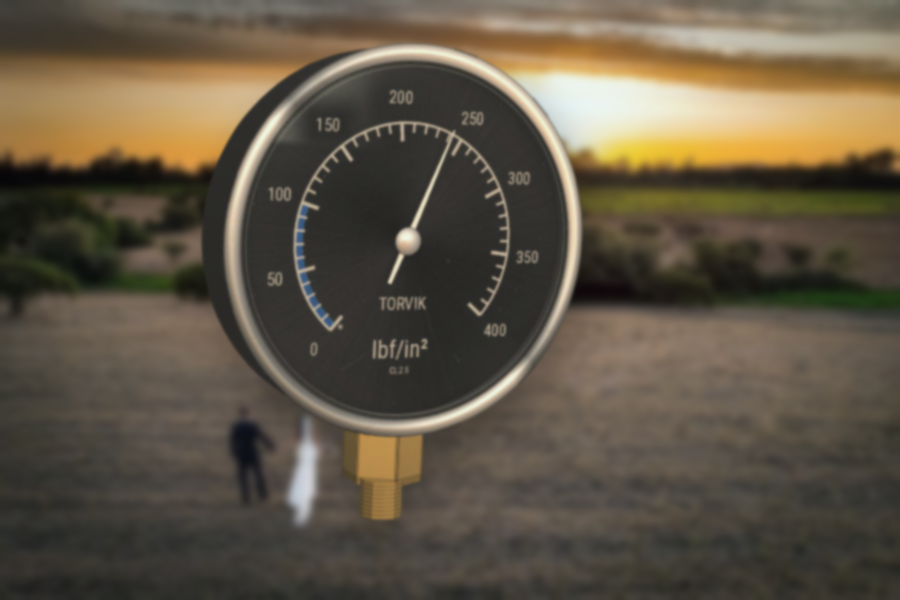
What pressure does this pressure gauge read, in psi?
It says 240 psi
